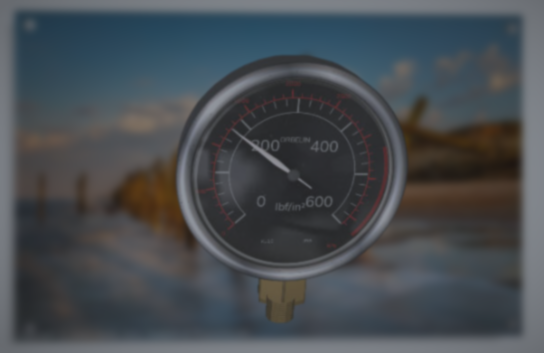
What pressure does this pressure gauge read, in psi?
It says 180 psi
